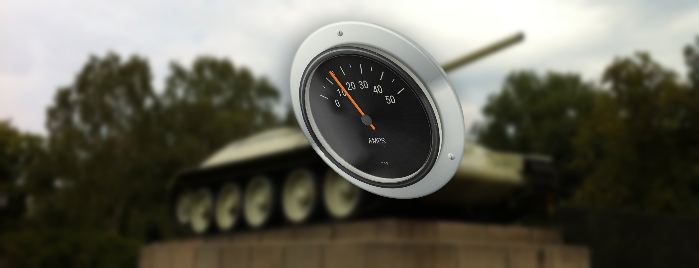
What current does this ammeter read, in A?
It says 15 A
